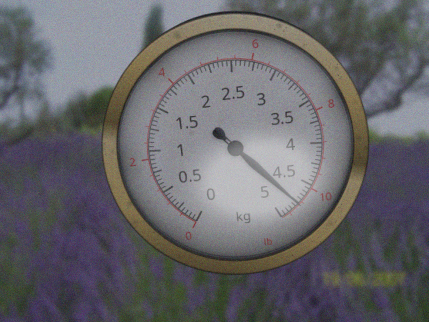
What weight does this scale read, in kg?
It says 4.75 kg
